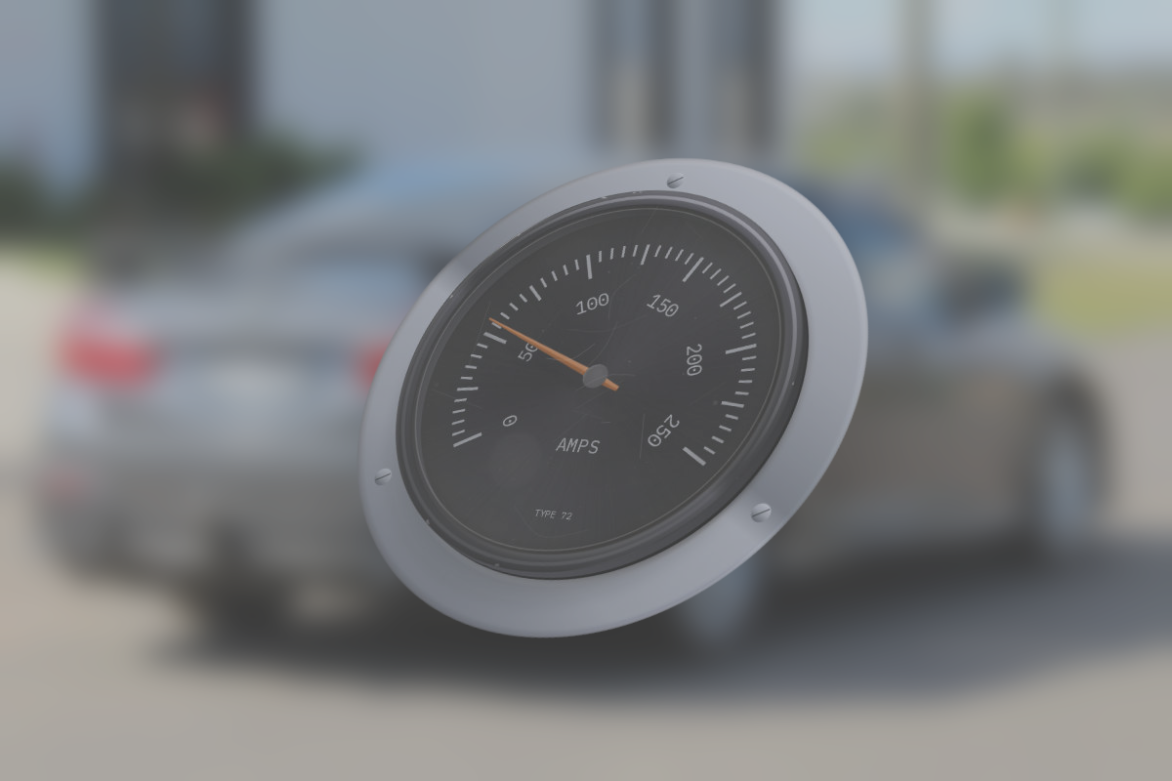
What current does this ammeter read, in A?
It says 55 A
